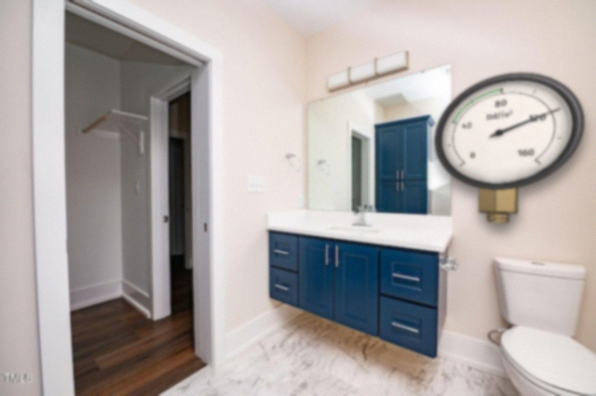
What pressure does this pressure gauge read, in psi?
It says 120 psi
